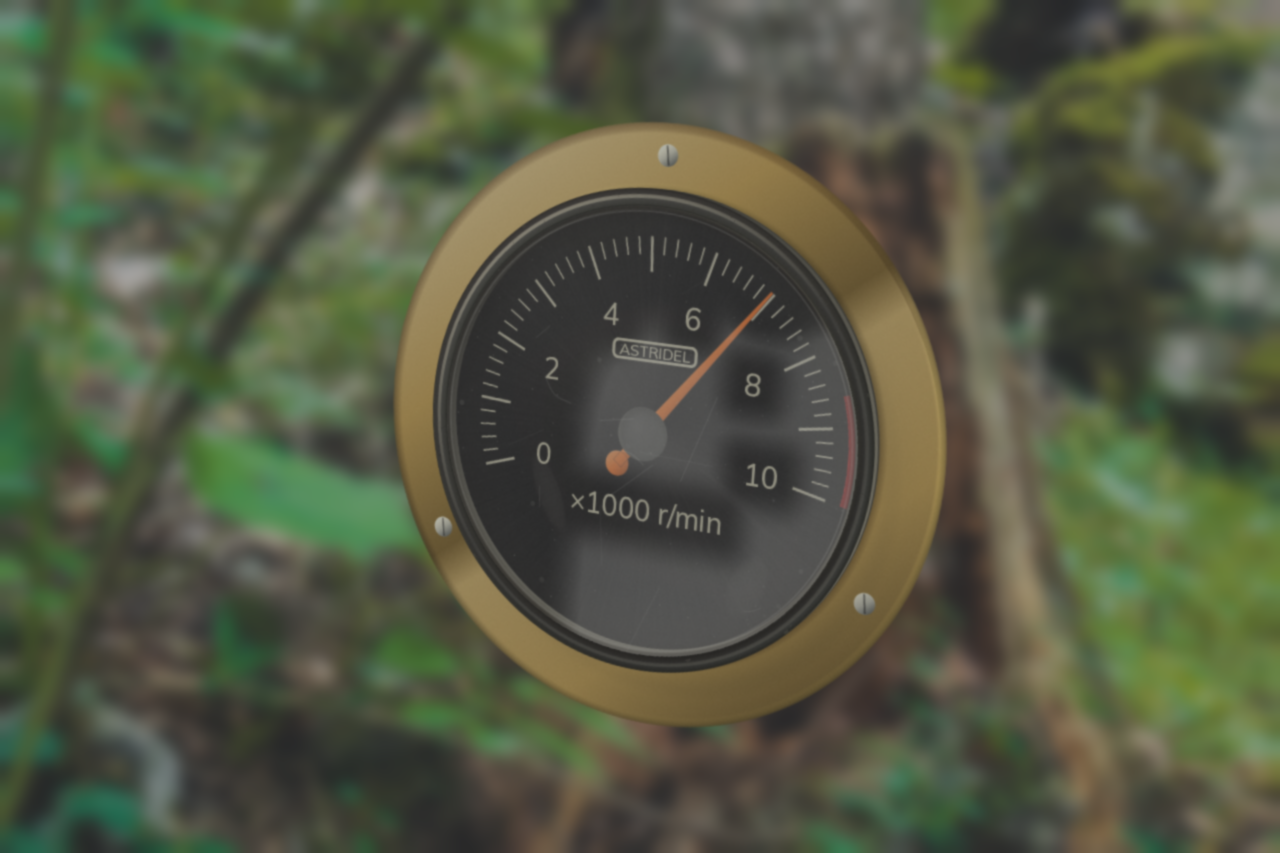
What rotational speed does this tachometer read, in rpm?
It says 7000 rpm
